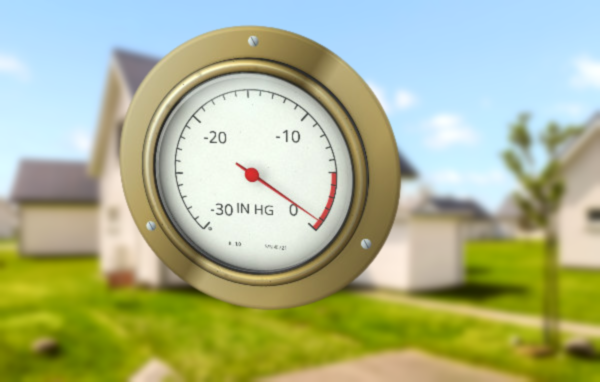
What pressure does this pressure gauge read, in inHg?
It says -1 inHg
